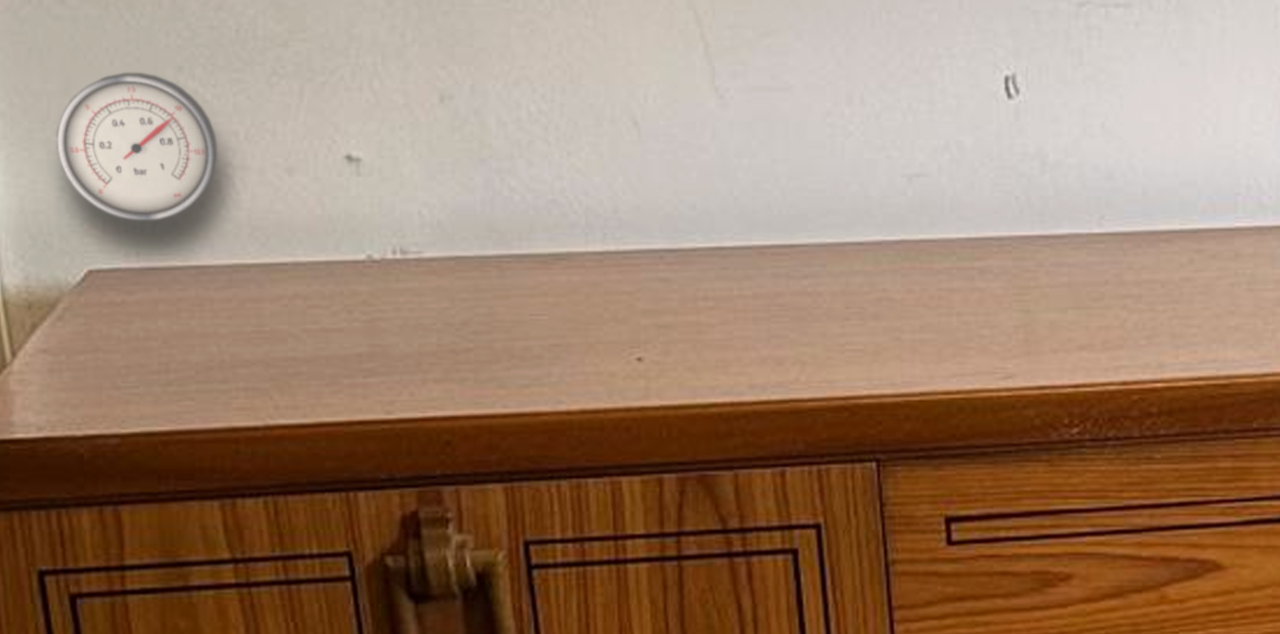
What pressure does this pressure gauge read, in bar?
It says 0.7 bar
